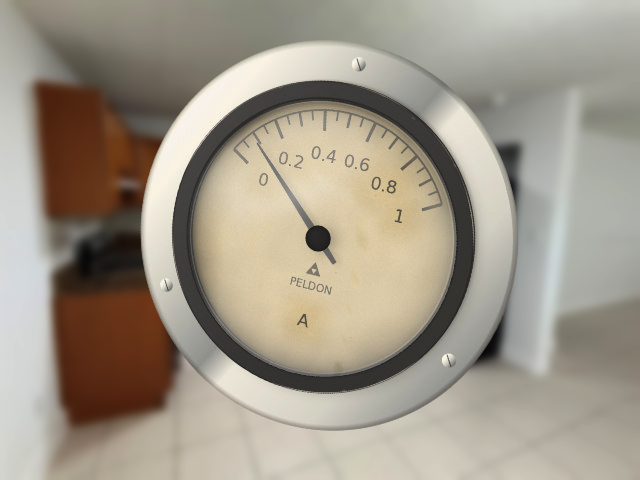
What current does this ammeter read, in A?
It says 0.1 A
